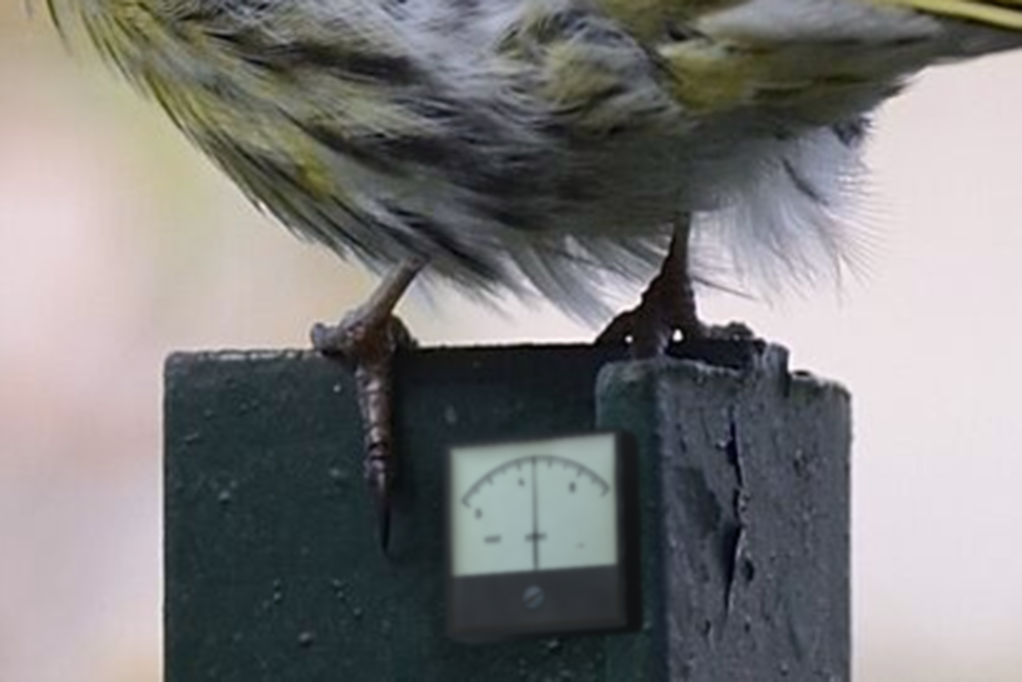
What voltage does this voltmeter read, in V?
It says 5 V
